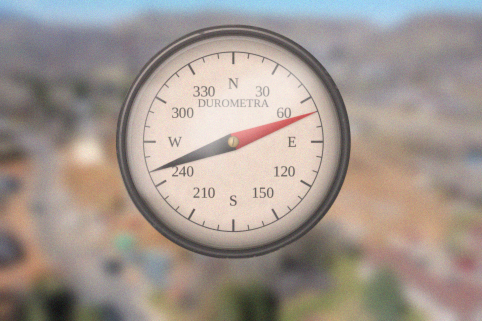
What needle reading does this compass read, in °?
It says 70 °
